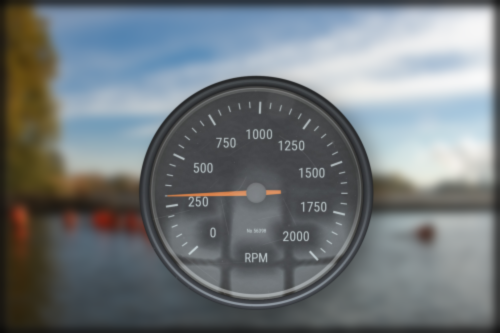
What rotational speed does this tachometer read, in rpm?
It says 300 rpm
